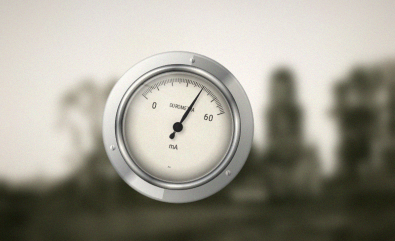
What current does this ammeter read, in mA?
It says 40 mA
